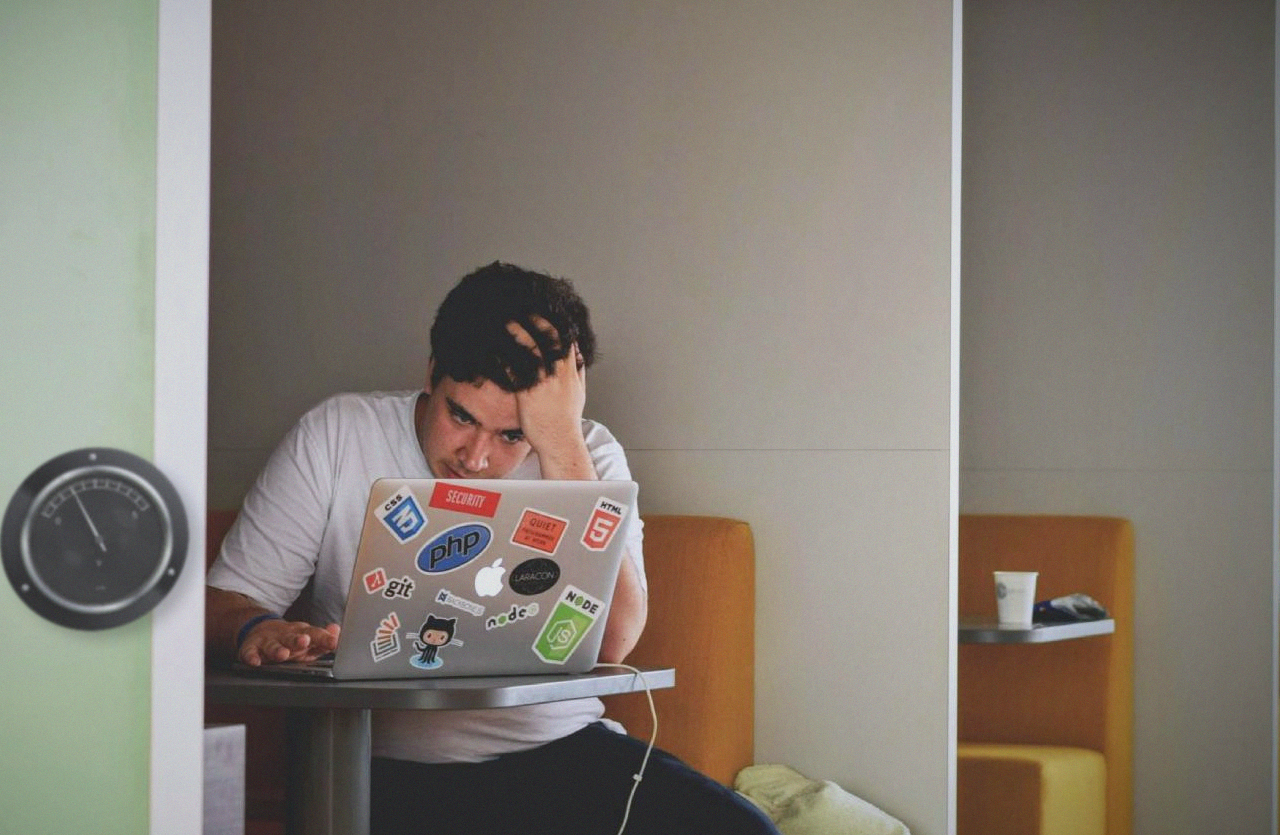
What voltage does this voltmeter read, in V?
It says 1.5 V
